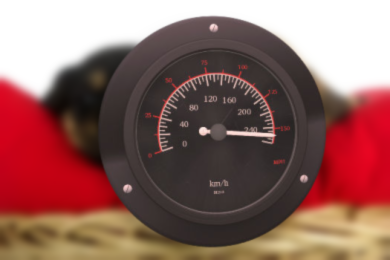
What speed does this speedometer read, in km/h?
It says 250 km/h
